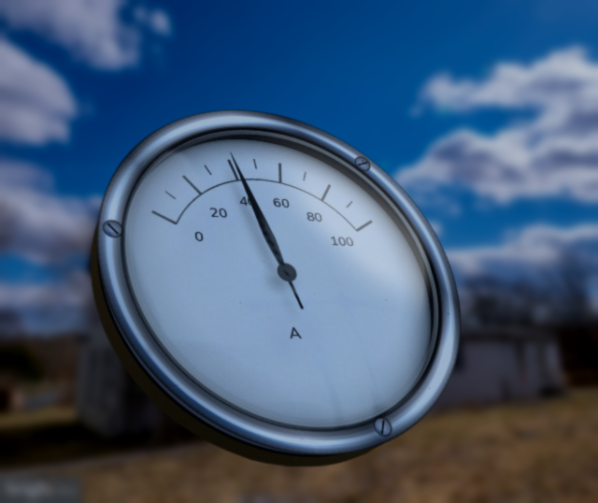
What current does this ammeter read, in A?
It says 40 A
